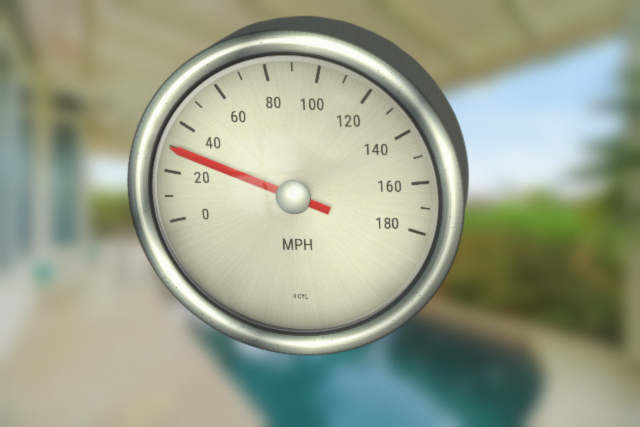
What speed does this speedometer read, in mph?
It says 30 mph
